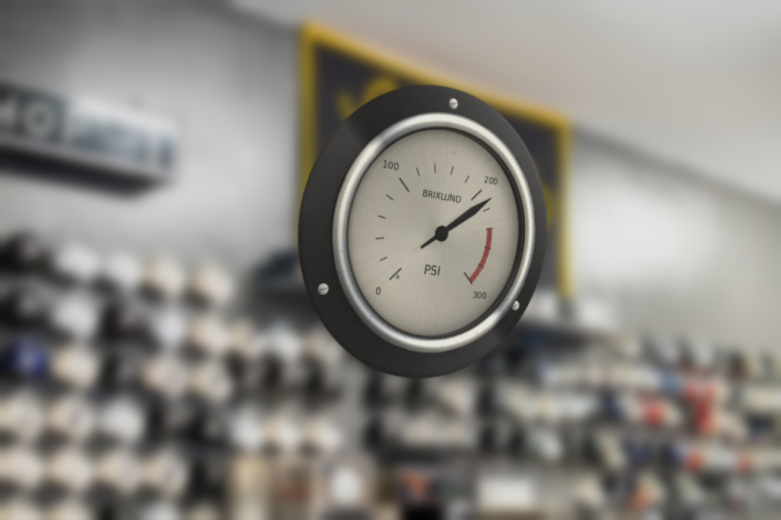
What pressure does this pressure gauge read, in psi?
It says 210 psi
